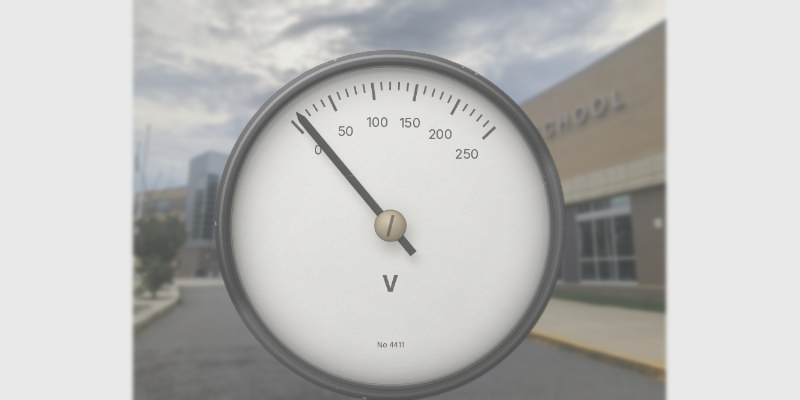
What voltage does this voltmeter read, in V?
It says 10 V
